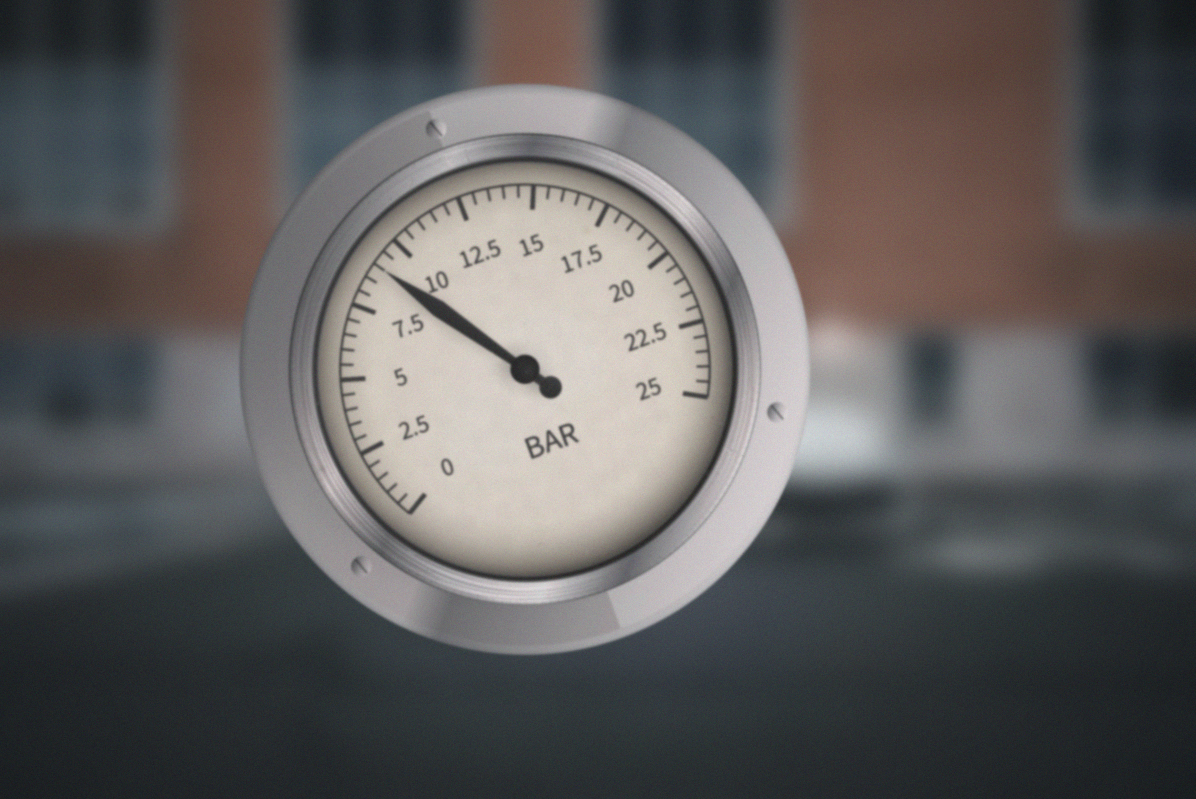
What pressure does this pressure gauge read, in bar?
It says 9 bar
